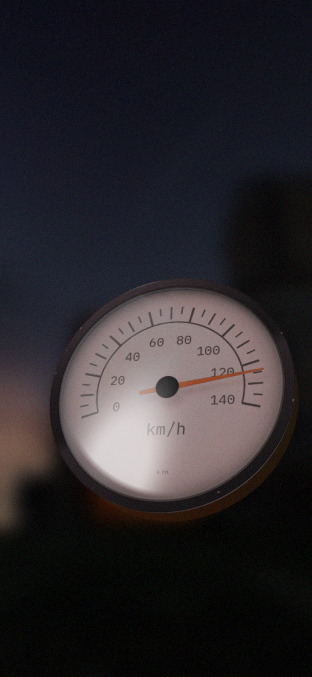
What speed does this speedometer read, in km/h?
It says 125 km/h
